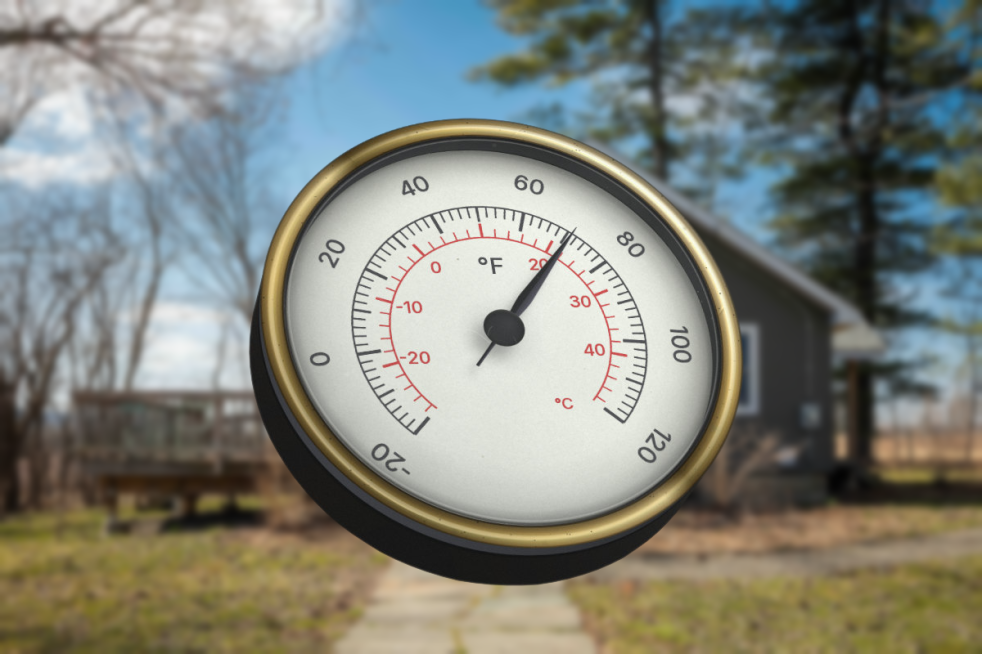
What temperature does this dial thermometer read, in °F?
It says 71 °F
